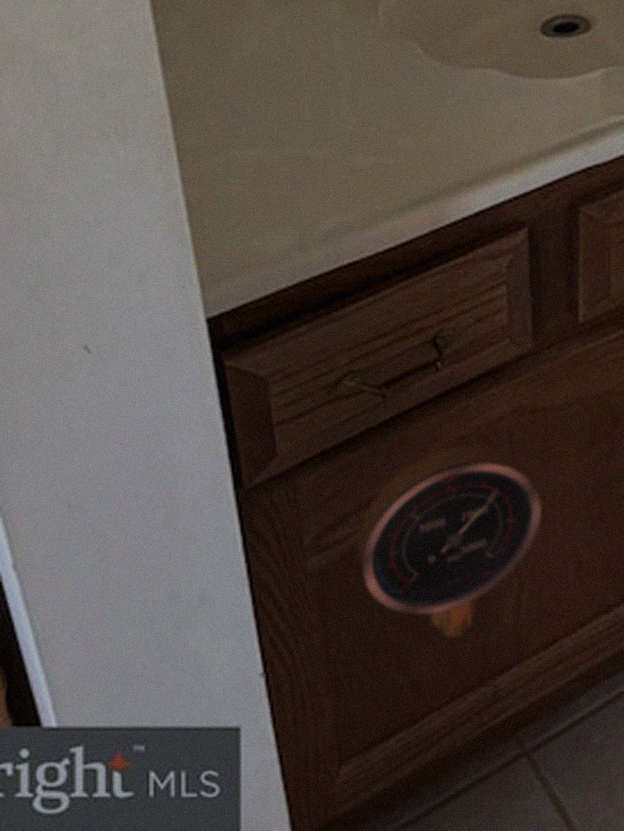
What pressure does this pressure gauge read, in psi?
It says 2000 psi
